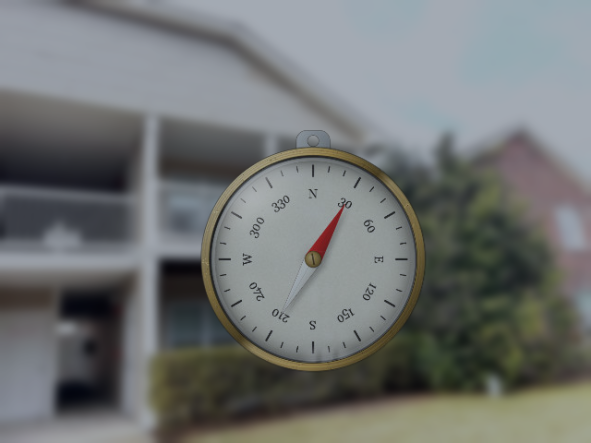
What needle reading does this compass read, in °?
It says 30 °
